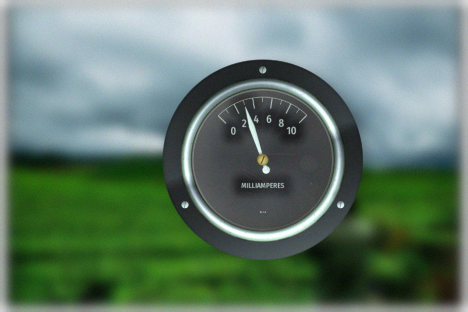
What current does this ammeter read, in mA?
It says 3 mA
